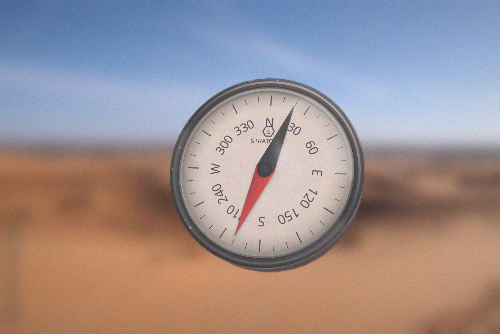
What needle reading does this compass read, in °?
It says 200 °
